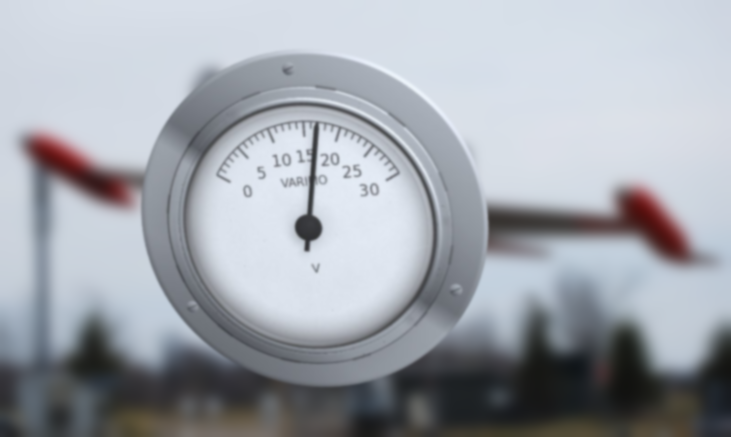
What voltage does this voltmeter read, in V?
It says 17 V
